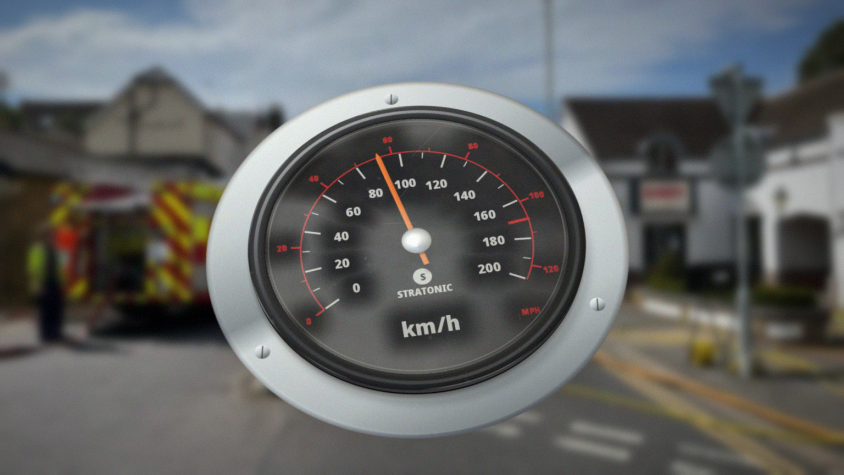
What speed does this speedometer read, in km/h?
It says 90 km/h
